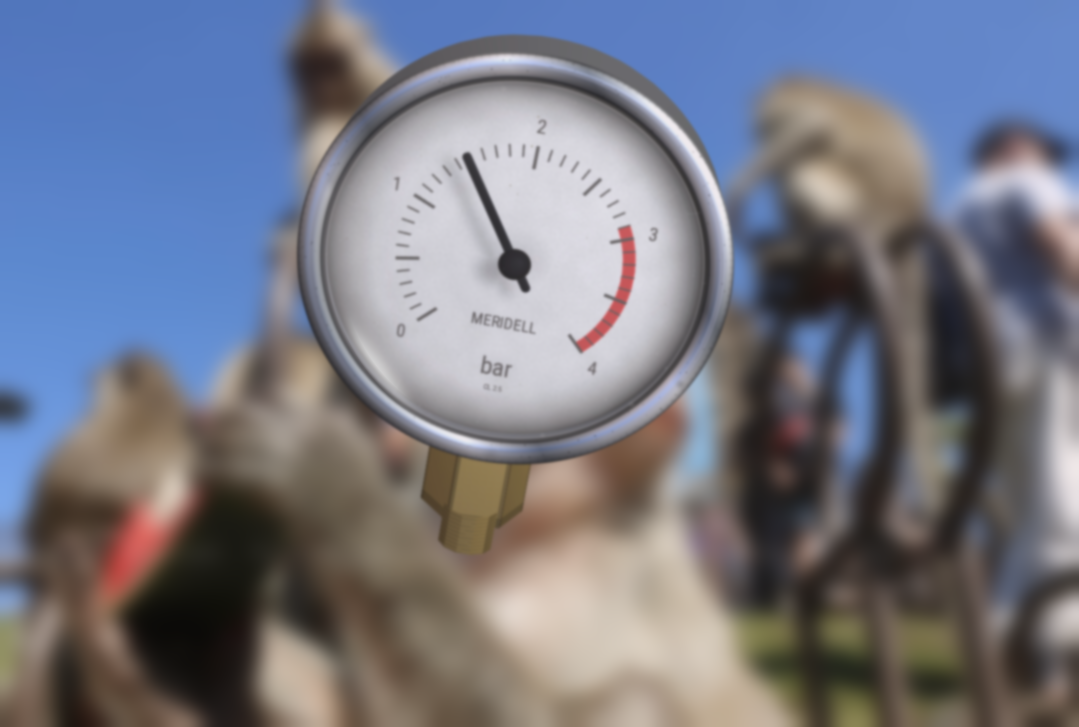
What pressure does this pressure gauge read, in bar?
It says 1.5 bar
